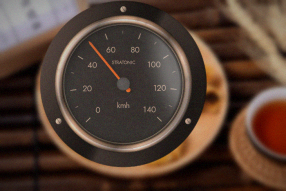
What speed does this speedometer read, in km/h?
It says 50 km/h
